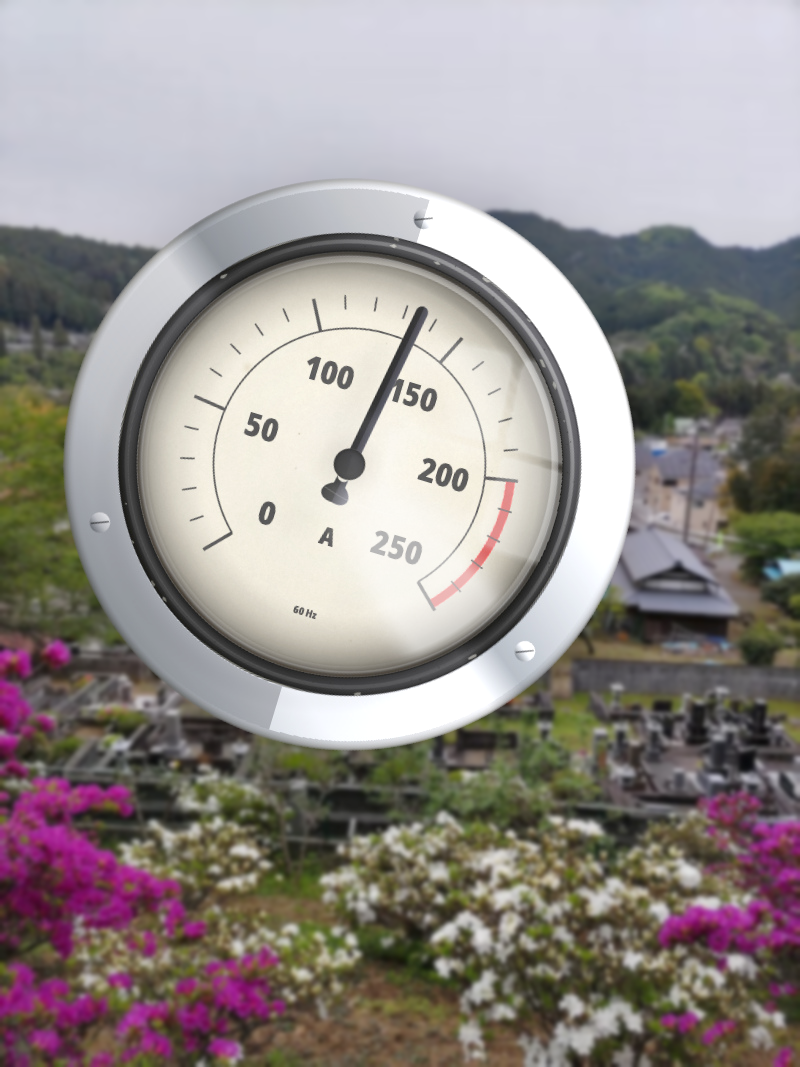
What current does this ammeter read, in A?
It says 135 A
